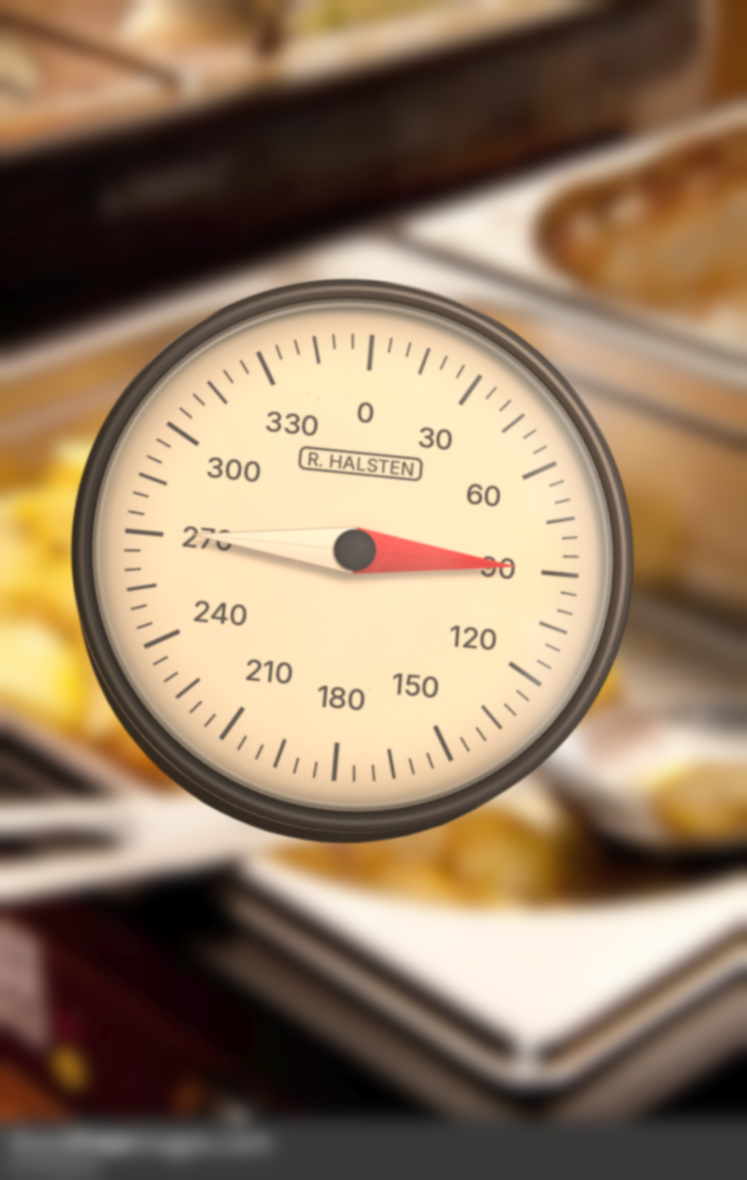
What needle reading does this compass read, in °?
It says 90 °
